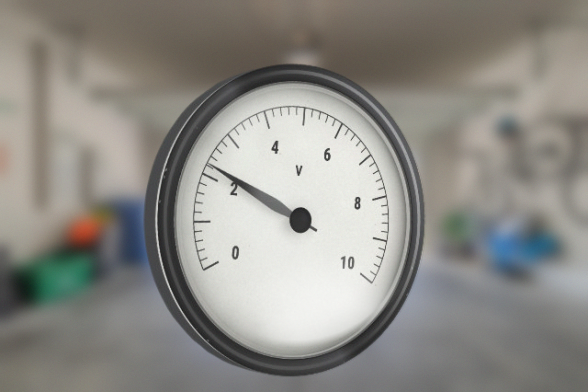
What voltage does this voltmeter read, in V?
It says 2.2 V
